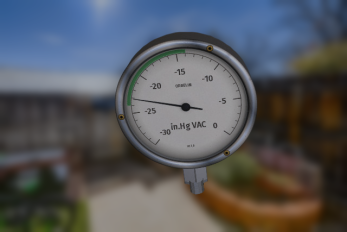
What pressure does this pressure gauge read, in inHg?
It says -23 inHg
